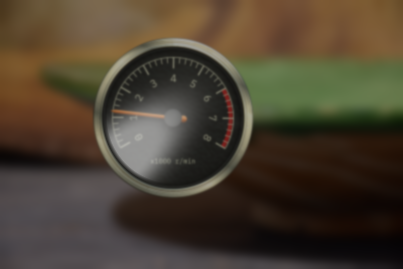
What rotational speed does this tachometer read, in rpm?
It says 1200 rpm
